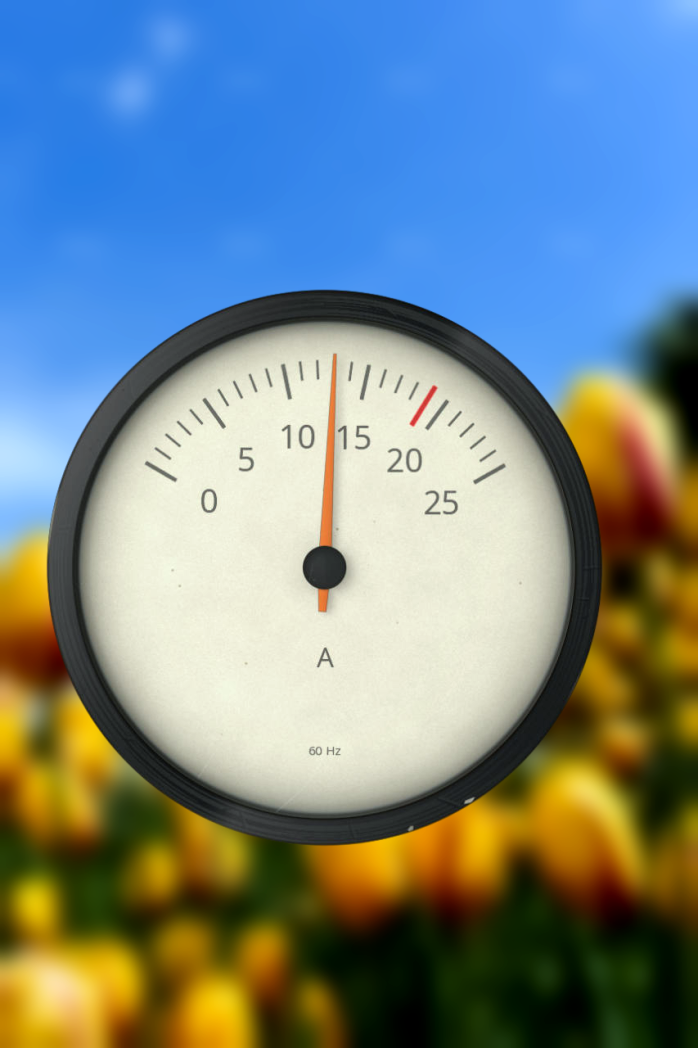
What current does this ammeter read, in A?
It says 13 A
